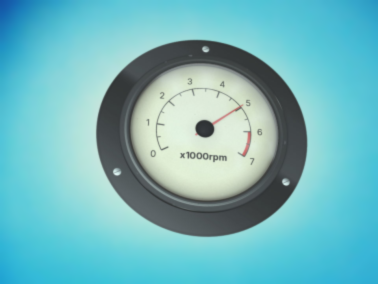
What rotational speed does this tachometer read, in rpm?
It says 5000 rpm
